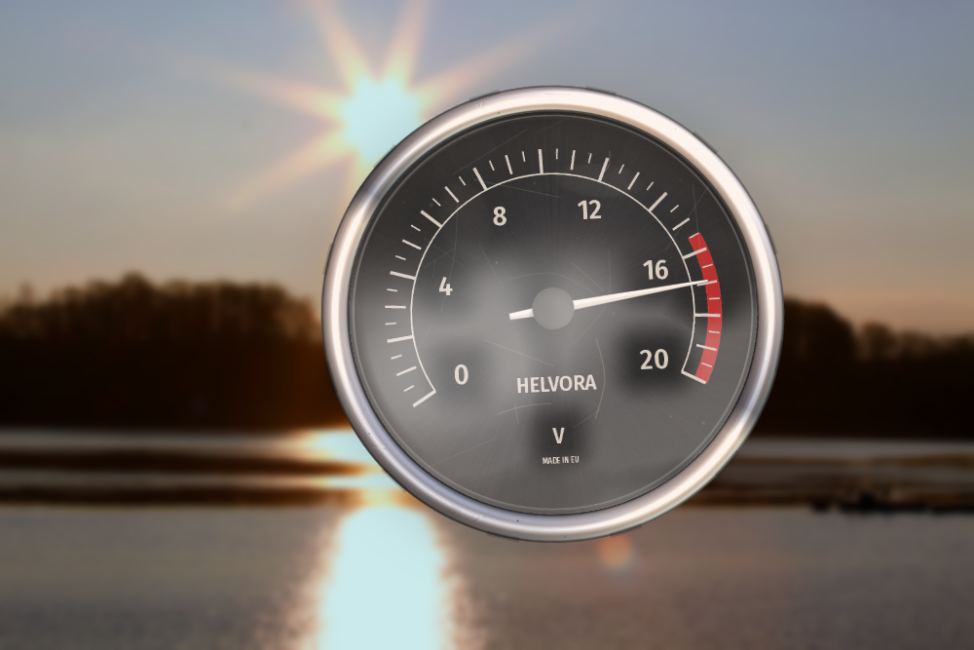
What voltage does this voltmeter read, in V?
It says 17 V
